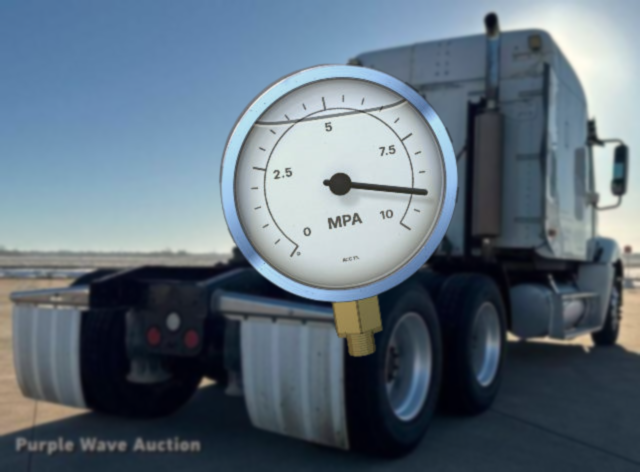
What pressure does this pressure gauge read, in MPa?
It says 9 MPa
